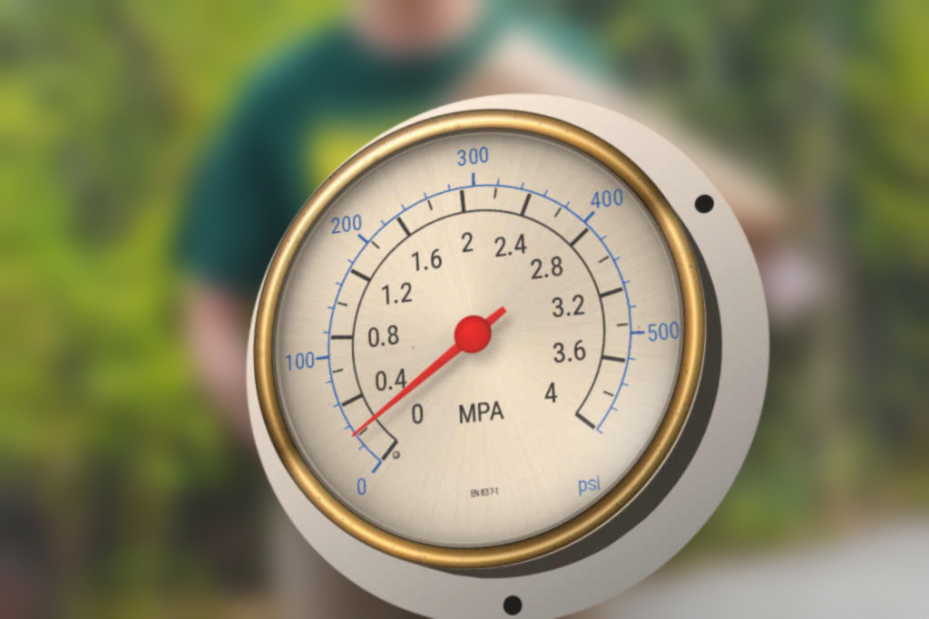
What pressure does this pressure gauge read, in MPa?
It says 0.2 MPa
